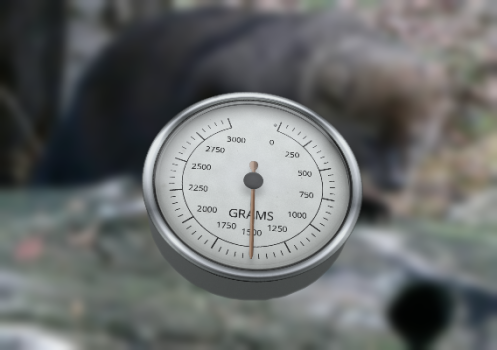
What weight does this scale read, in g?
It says 1500 g
